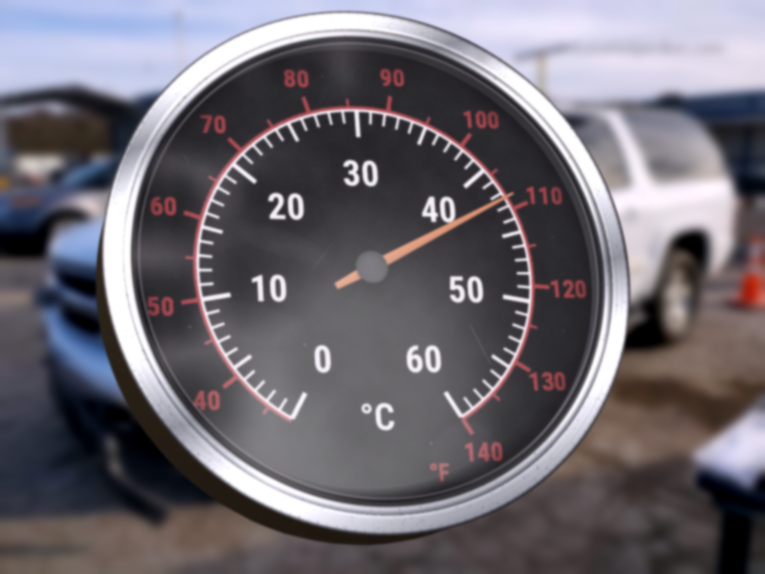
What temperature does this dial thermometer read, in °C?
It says 42.5 °C
